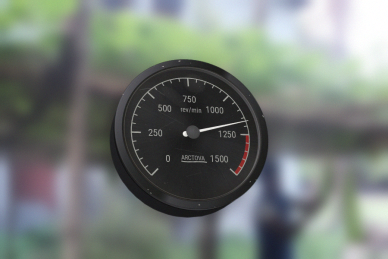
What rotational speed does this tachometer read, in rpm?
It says 1175 rpm
